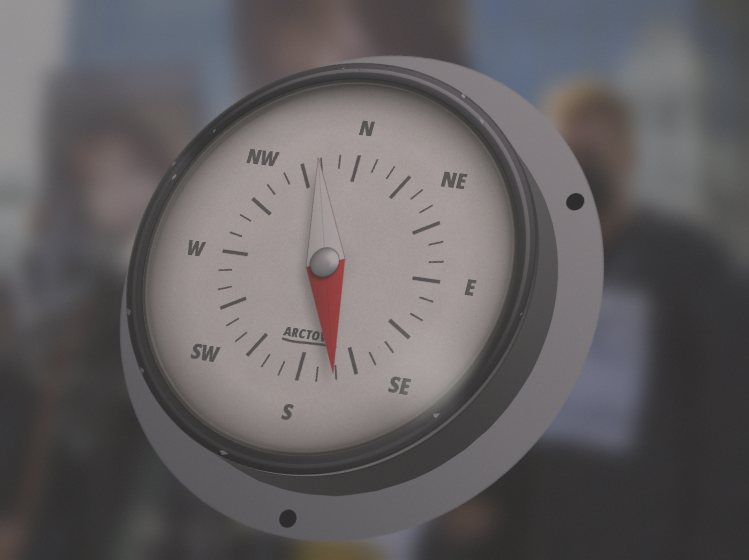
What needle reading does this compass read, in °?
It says 160 °
